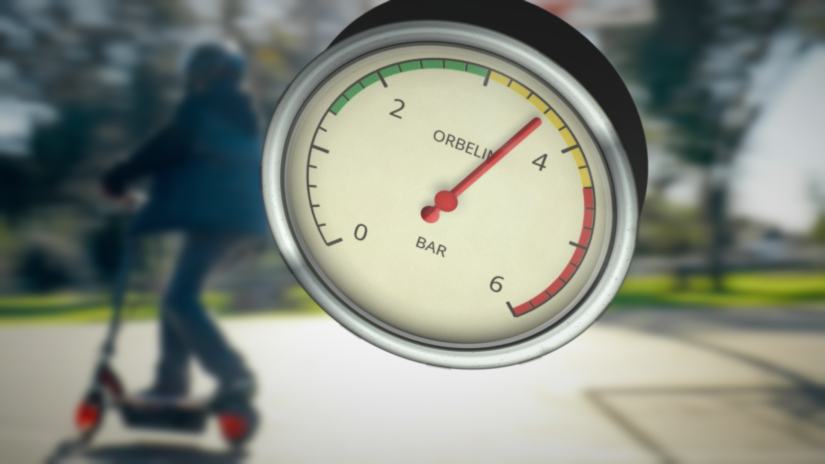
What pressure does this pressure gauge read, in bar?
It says 3.6 bar
